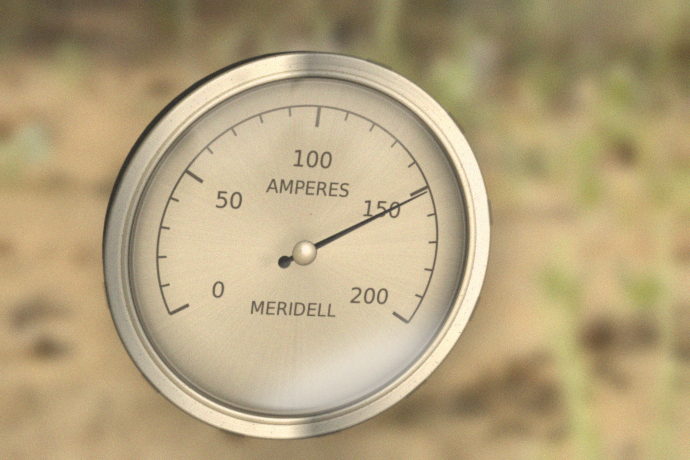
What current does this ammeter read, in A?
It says 150 A
